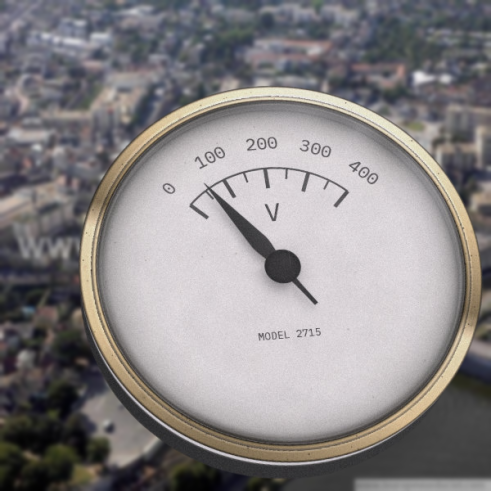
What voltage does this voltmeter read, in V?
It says 50 V
